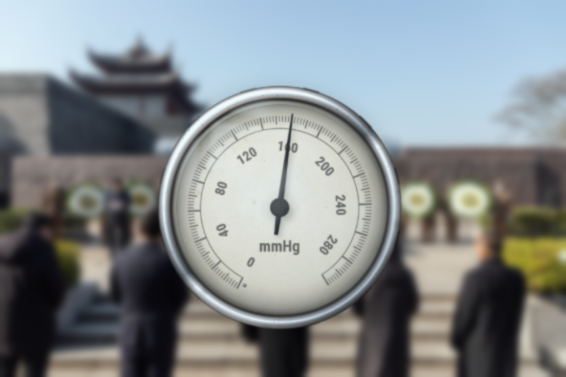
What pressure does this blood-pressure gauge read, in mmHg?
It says 160 mmHg
